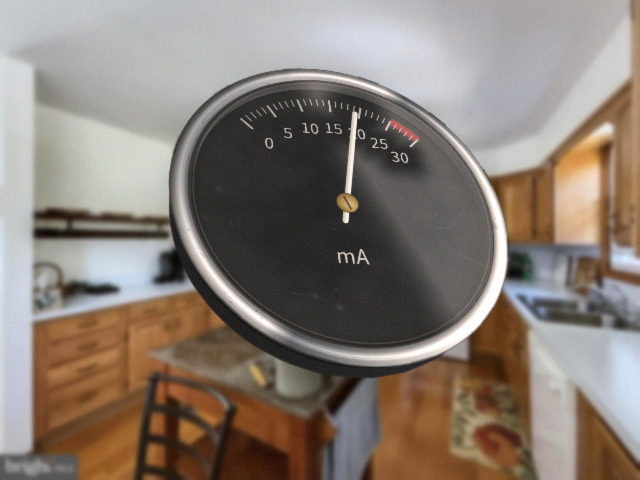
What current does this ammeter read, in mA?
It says 19 mA
